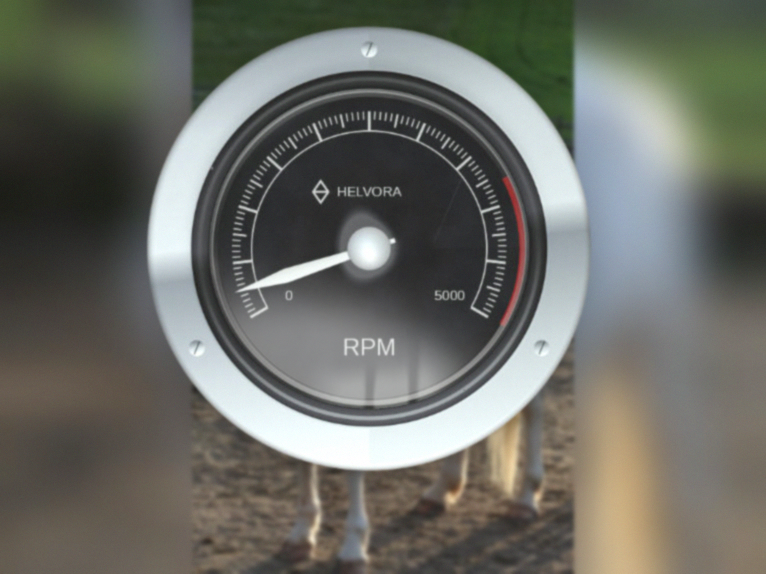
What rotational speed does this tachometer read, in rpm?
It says 250 rpm
